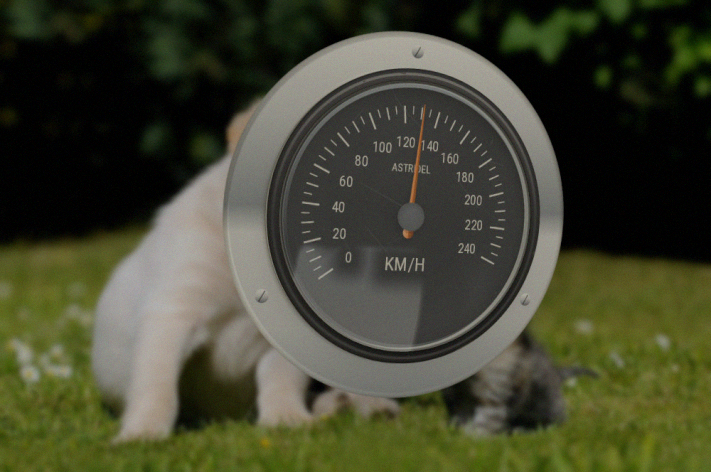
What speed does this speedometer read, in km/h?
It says 130 km/h
